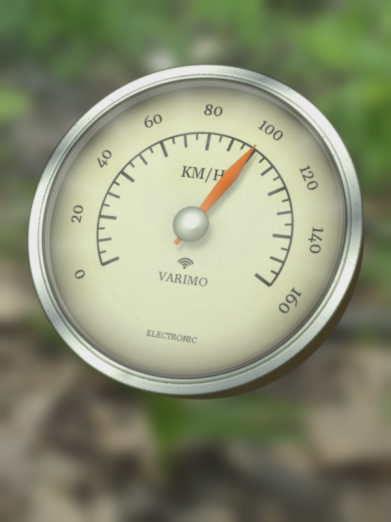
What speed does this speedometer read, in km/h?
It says 100 km/h
